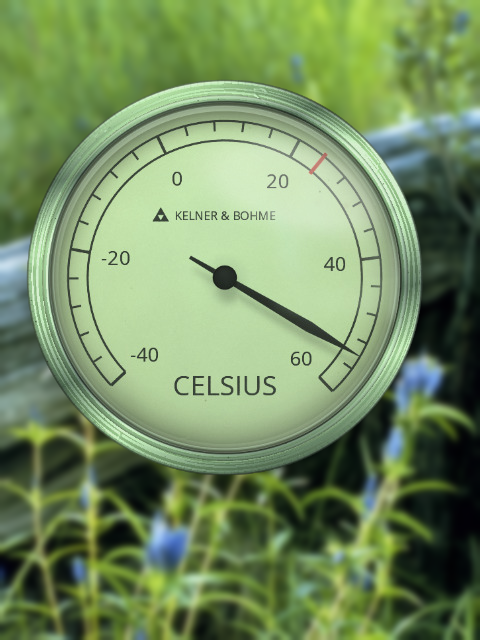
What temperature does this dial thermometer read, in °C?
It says 54 °C
